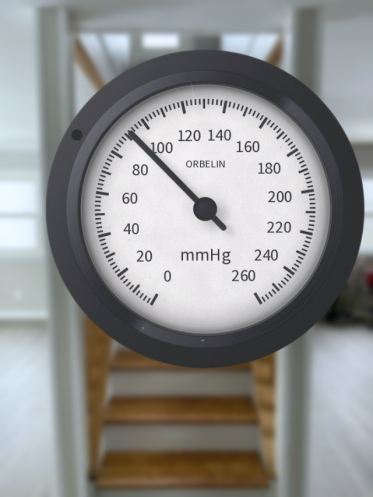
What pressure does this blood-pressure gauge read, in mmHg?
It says 92 mmHg
